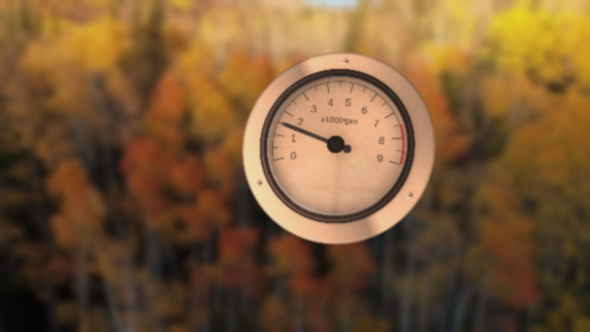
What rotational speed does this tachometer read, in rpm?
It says 1500 rpm
